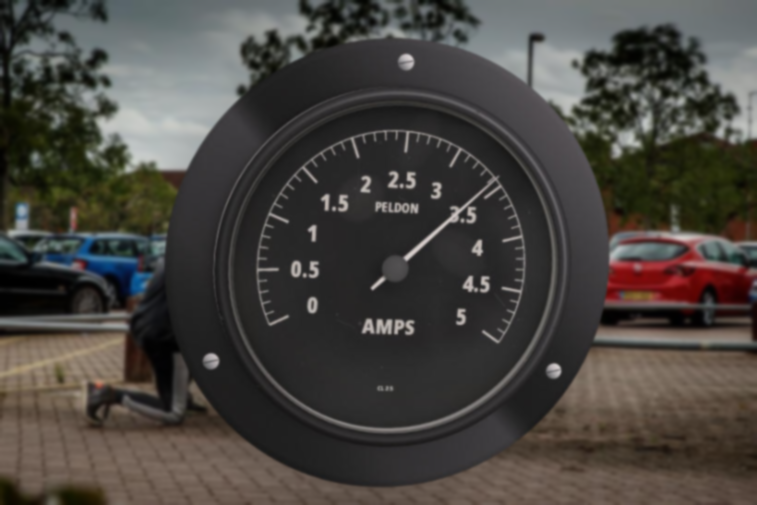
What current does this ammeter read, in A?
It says 3.4 A
